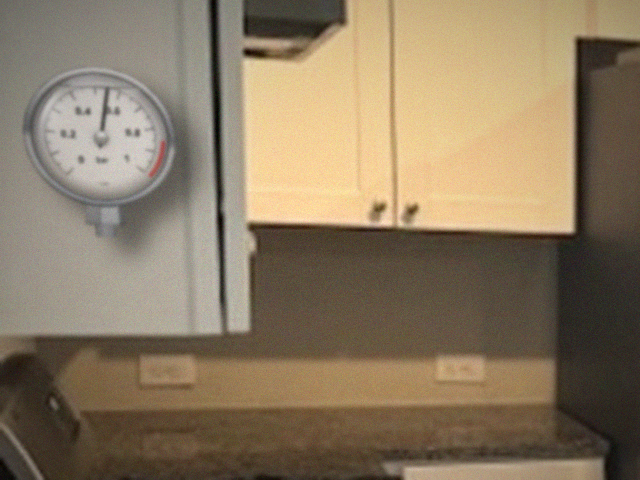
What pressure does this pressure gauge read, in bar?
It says 0.55 bar
